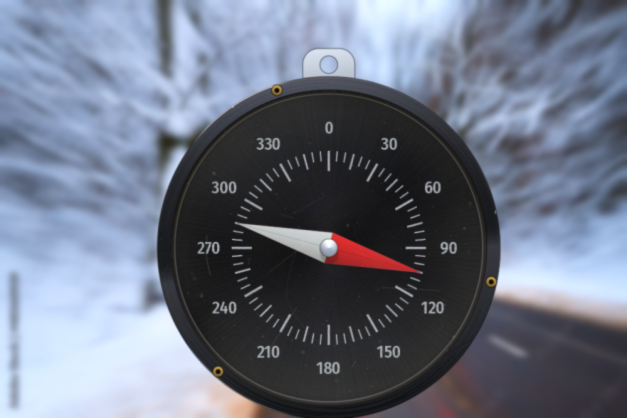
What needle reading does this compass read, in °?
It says 105 °
